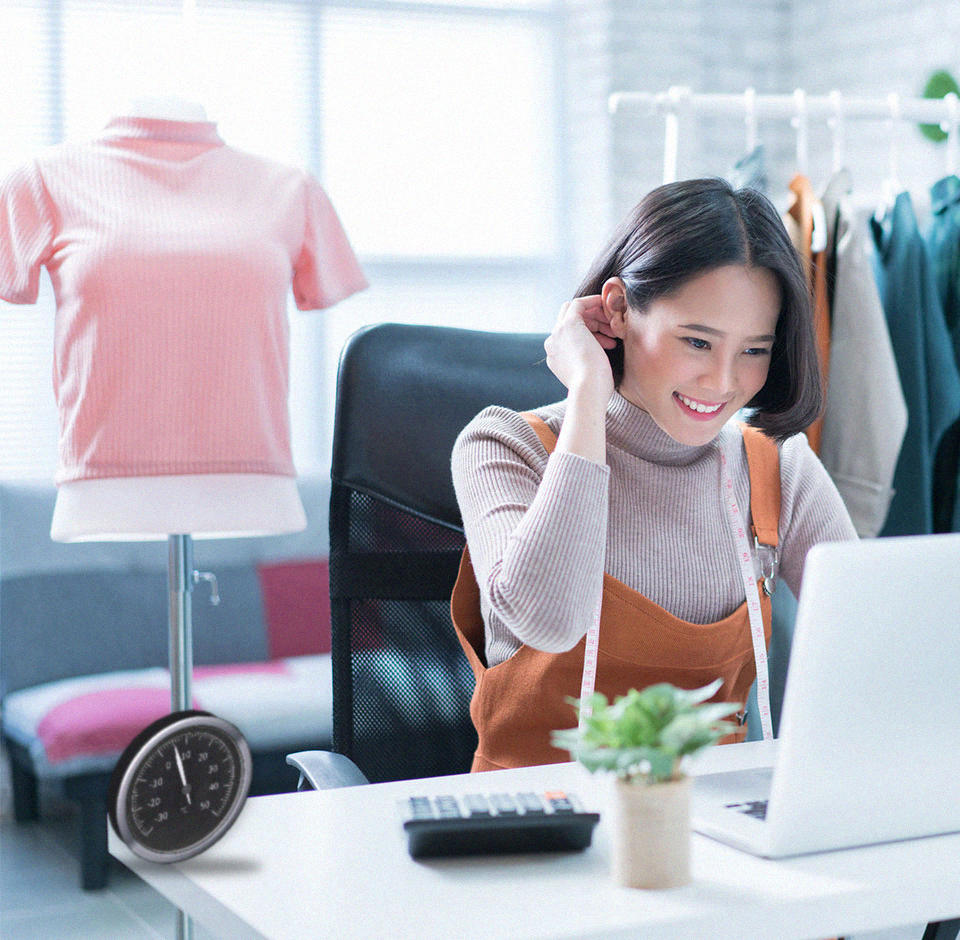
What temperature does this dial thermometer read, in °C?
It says 5 °C
